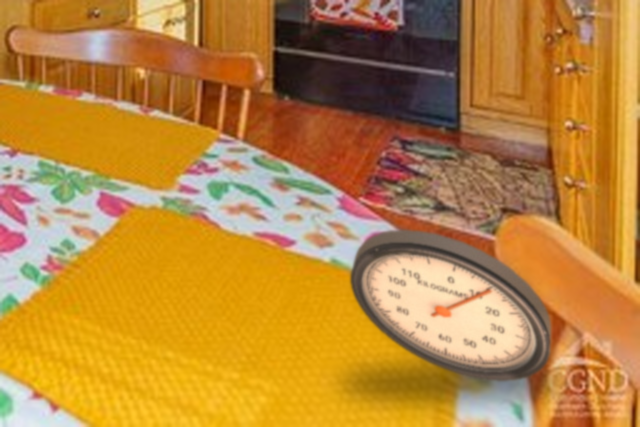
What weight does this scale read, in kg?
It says 10 kg
